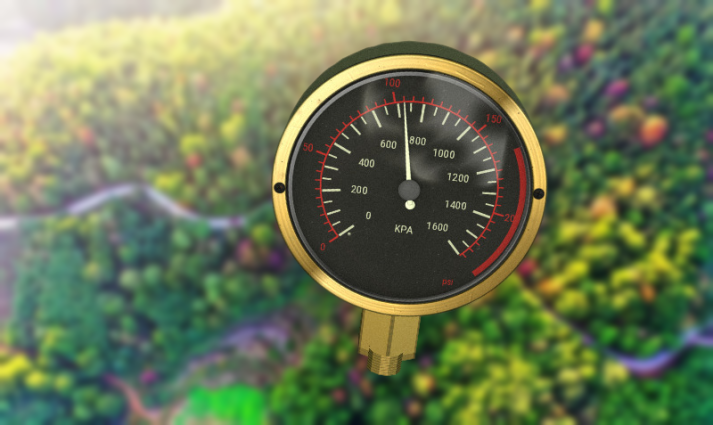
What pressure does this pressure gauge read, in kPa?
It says 725 kPa
